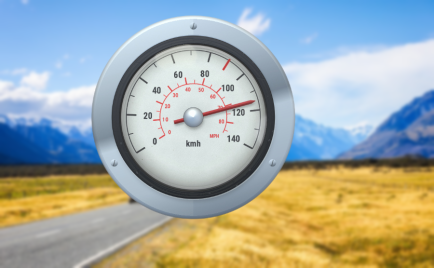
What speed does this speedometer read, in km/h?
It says 115 km/h
